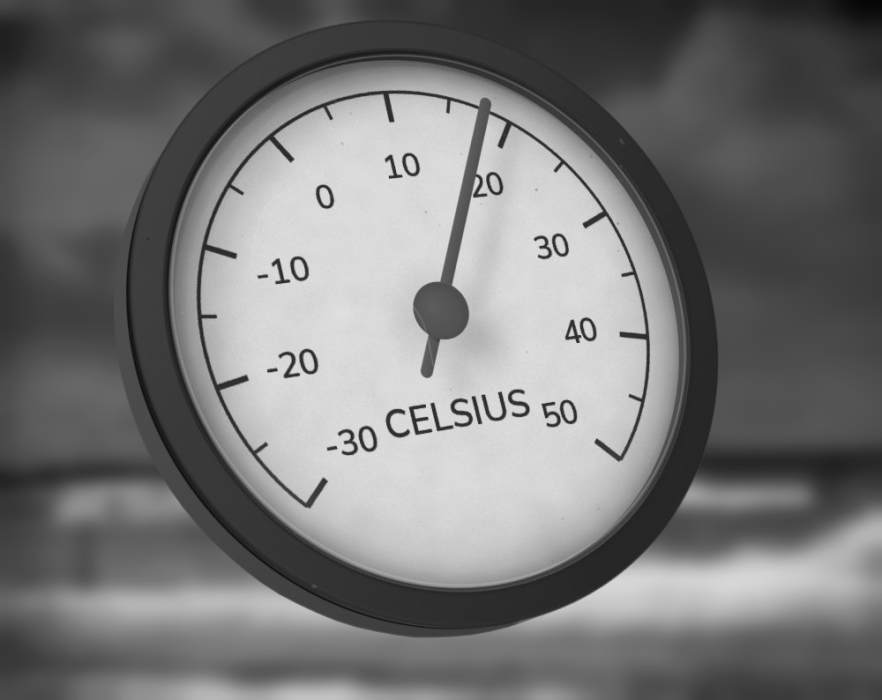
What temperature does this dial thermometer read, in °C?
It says 17.5 °C
